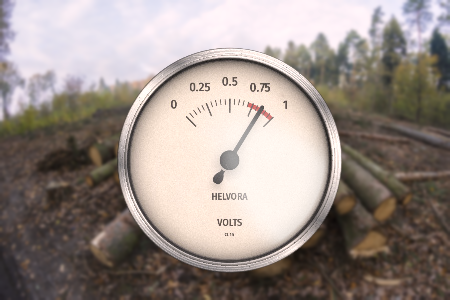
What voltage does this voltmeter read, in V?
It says 0.85 V
